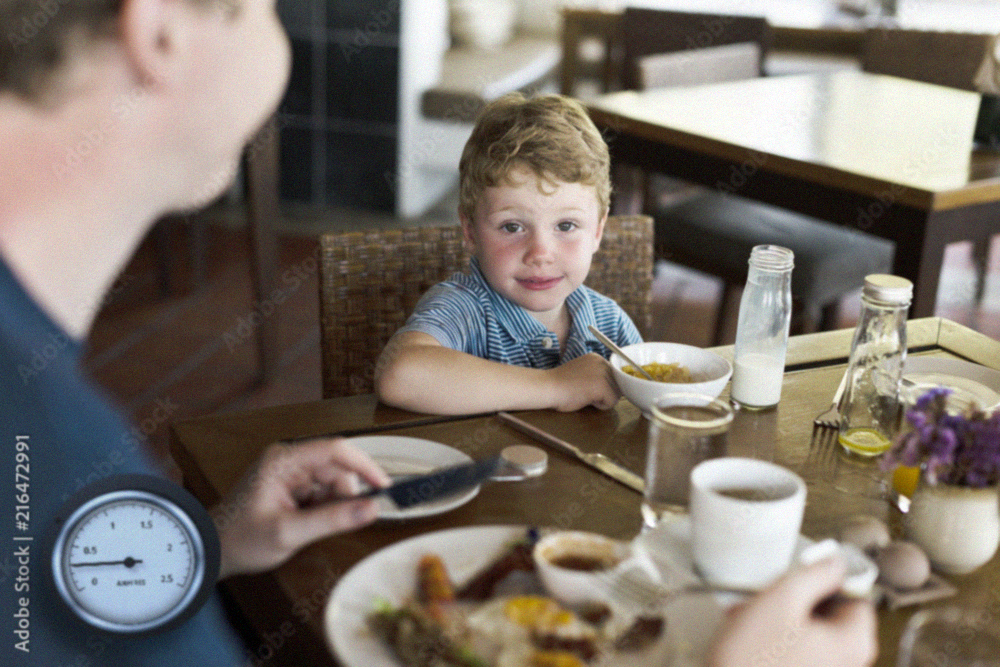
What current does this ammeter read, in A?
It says 0.3 A
